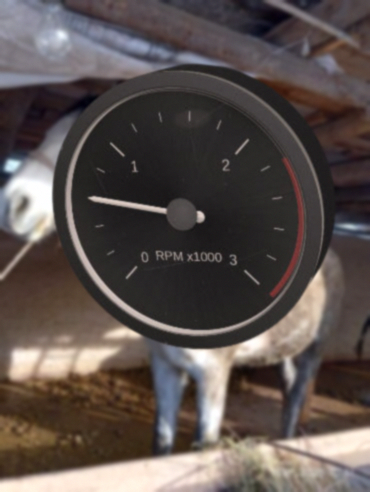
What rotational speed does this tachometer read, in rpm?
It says 600 rpm
